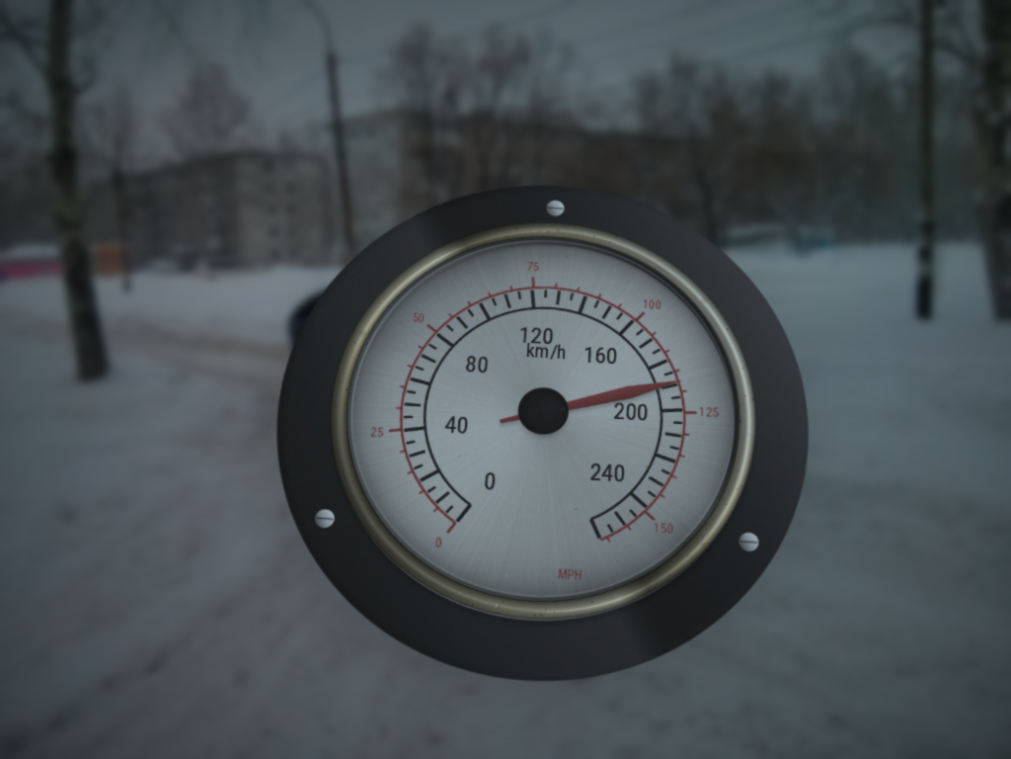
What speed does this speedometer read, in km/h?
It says 190 km/h
